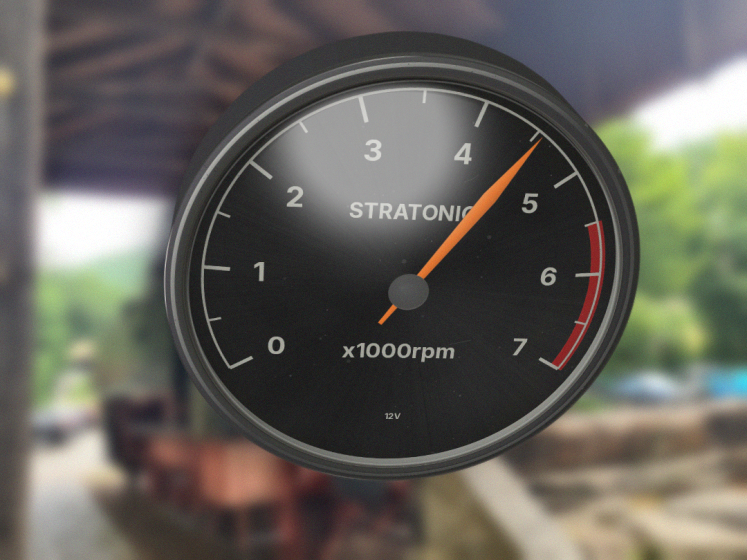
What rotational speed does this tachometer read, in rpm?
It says 4500 rpm
